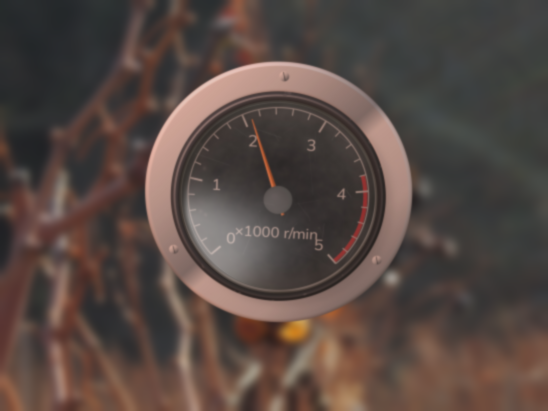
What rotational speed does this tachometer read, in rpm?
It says 2100 rpm
